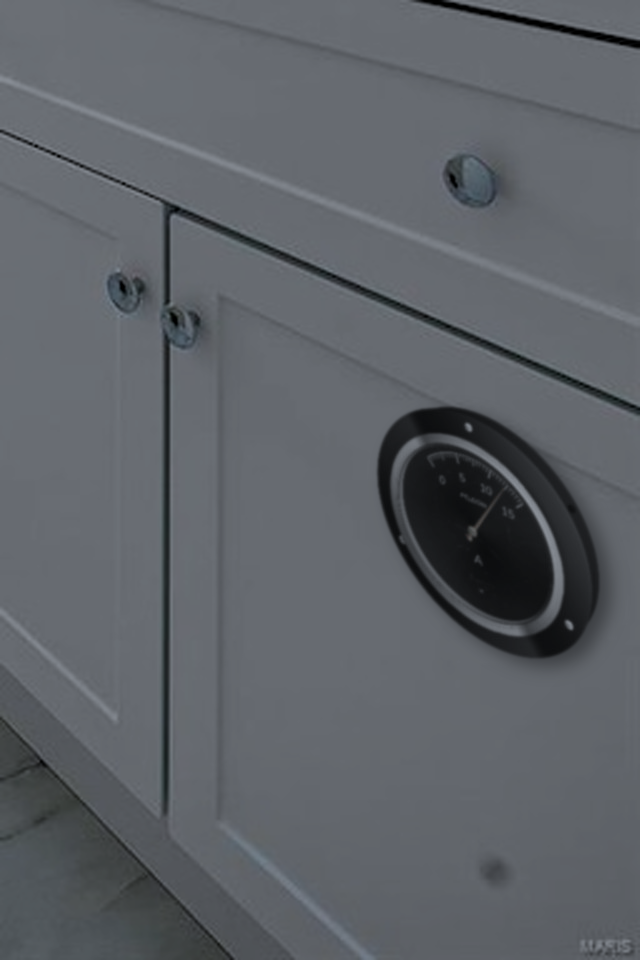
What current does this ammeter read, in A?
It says 12.5 A
